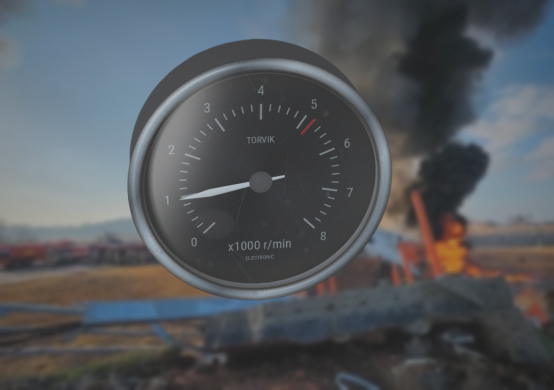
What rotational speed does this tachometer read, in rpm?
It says 1000 rpm
